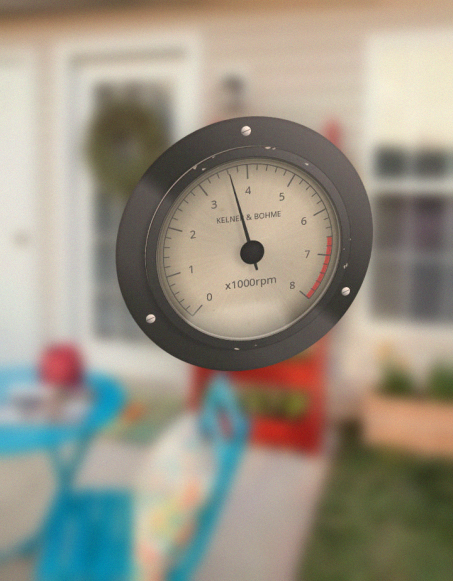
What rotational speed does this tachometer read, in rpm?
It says 3600 rpm
